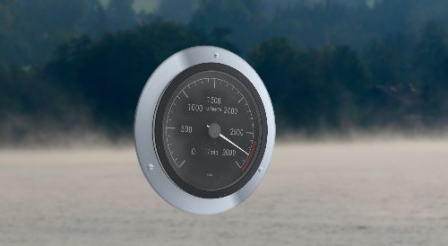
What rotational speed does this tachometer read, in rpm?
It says 2800 rpm
